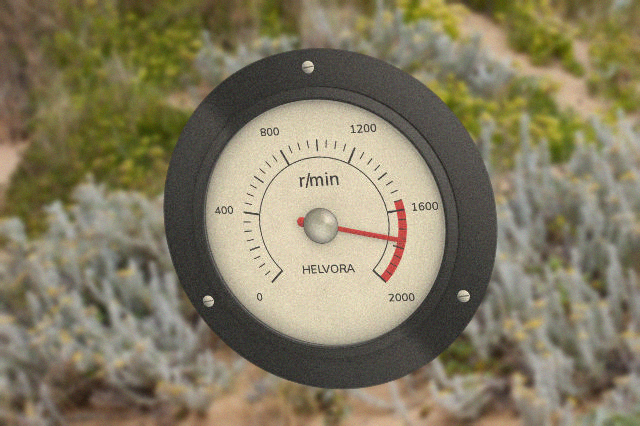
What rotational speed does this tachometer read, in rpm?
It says 1750 rpm
